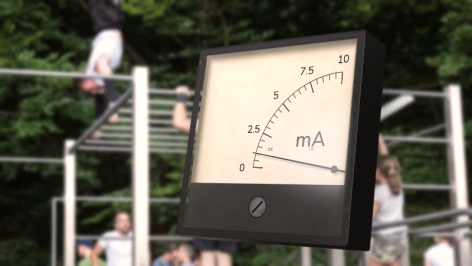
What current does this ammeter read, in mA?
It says 1 mA
